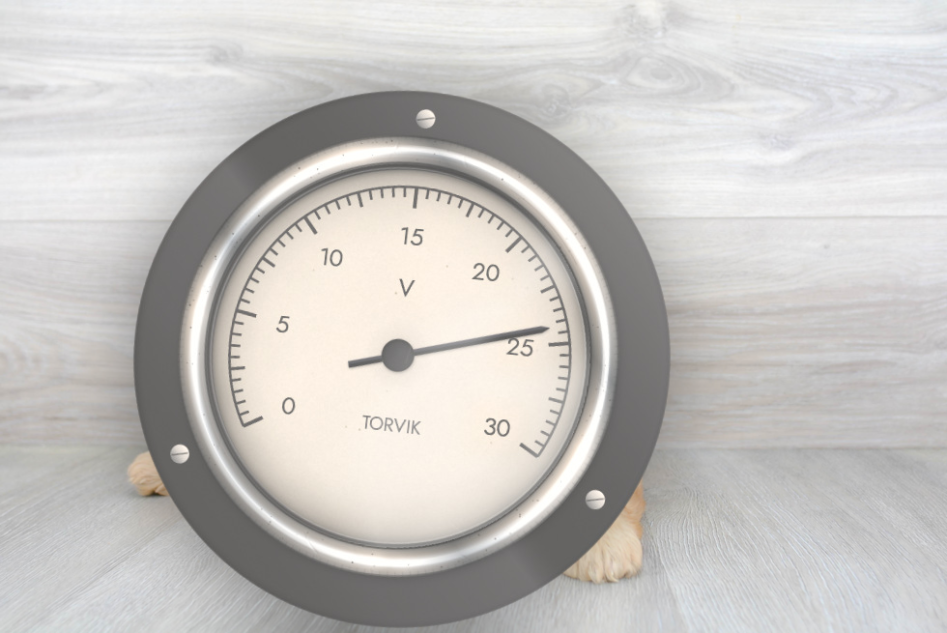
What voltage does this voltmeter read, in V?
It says 24.25 V
